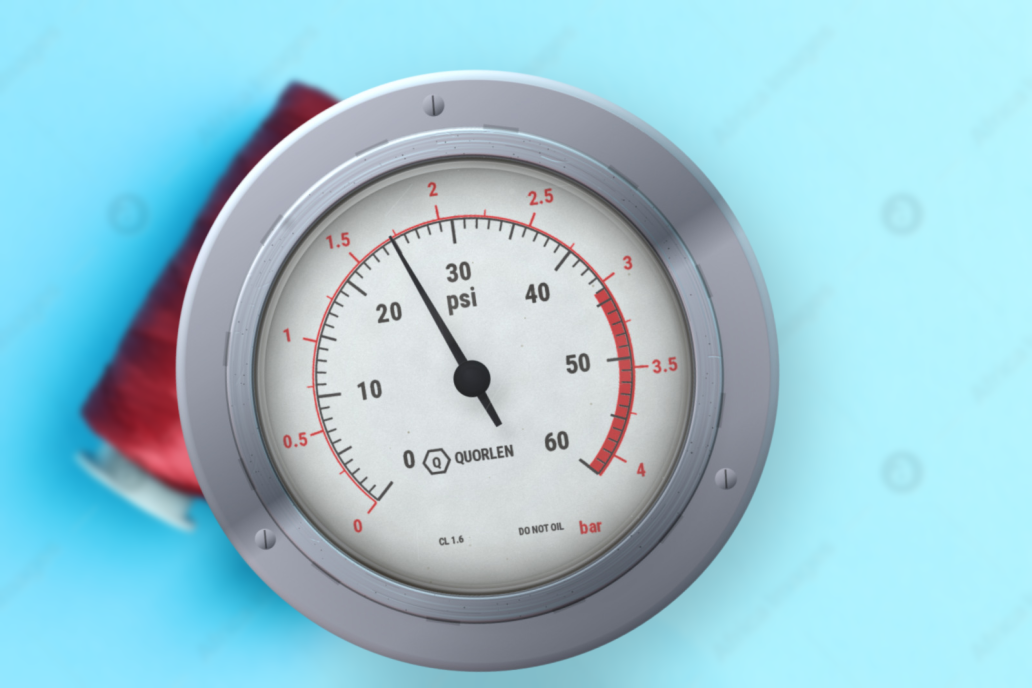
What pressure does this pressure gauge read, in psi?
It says 25 psi
